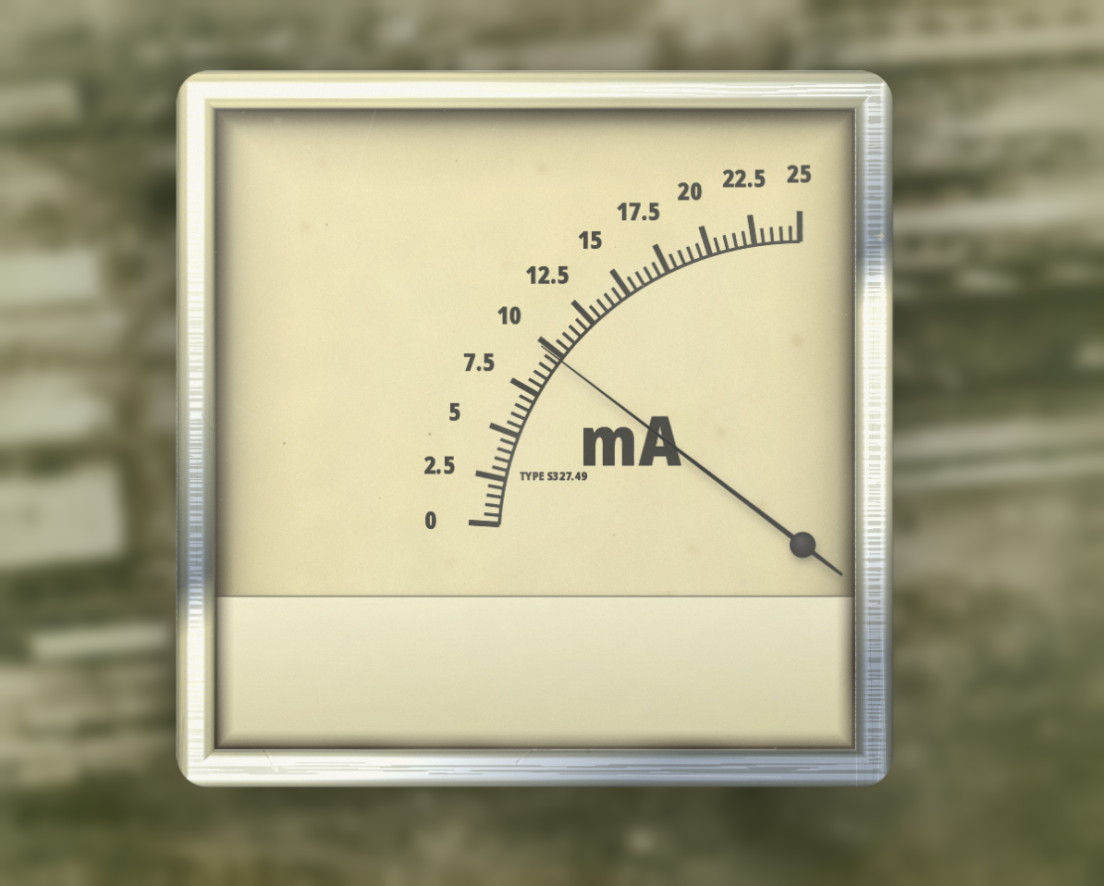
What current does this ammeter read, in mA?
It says 9.75 mA
